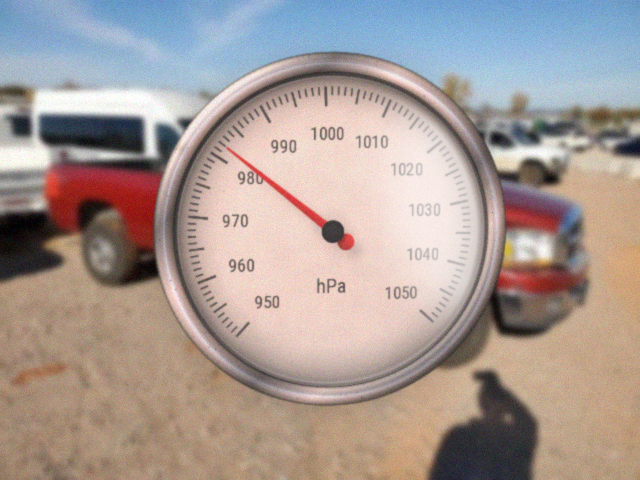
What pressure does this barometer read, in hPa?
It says 982 hPa
